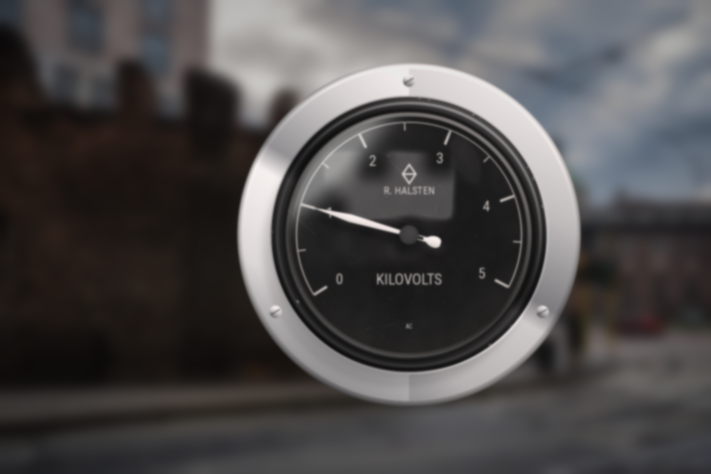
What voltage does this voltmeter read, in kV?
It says 1 kV
